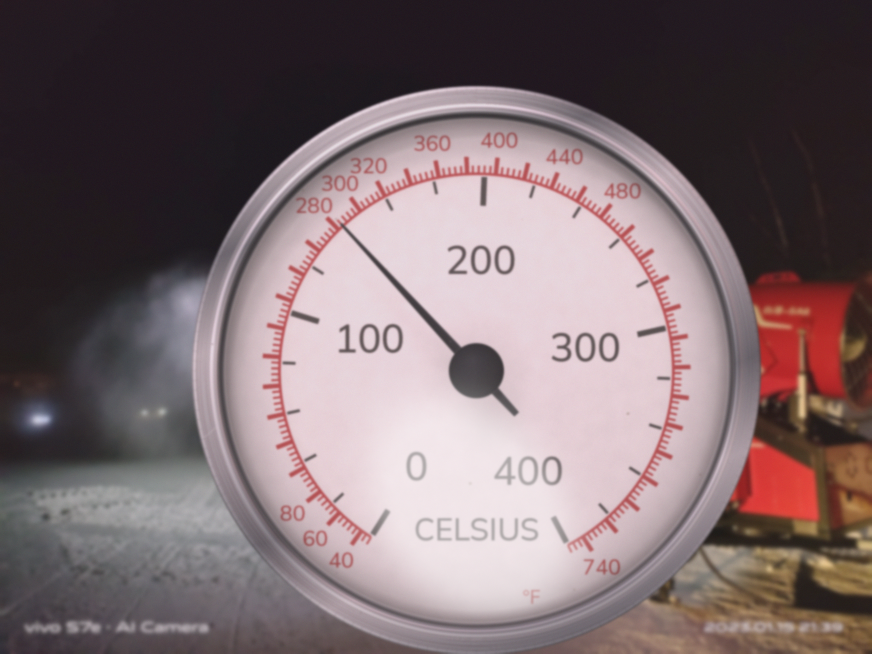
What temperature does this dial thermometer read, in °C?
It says 140 °C
